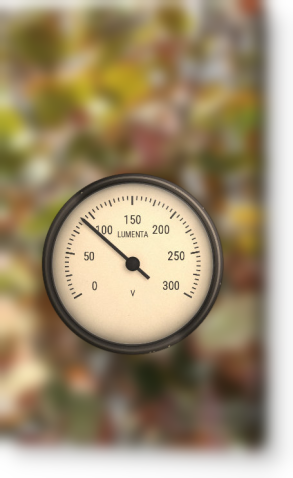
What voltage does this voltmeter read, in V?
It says 90 V
